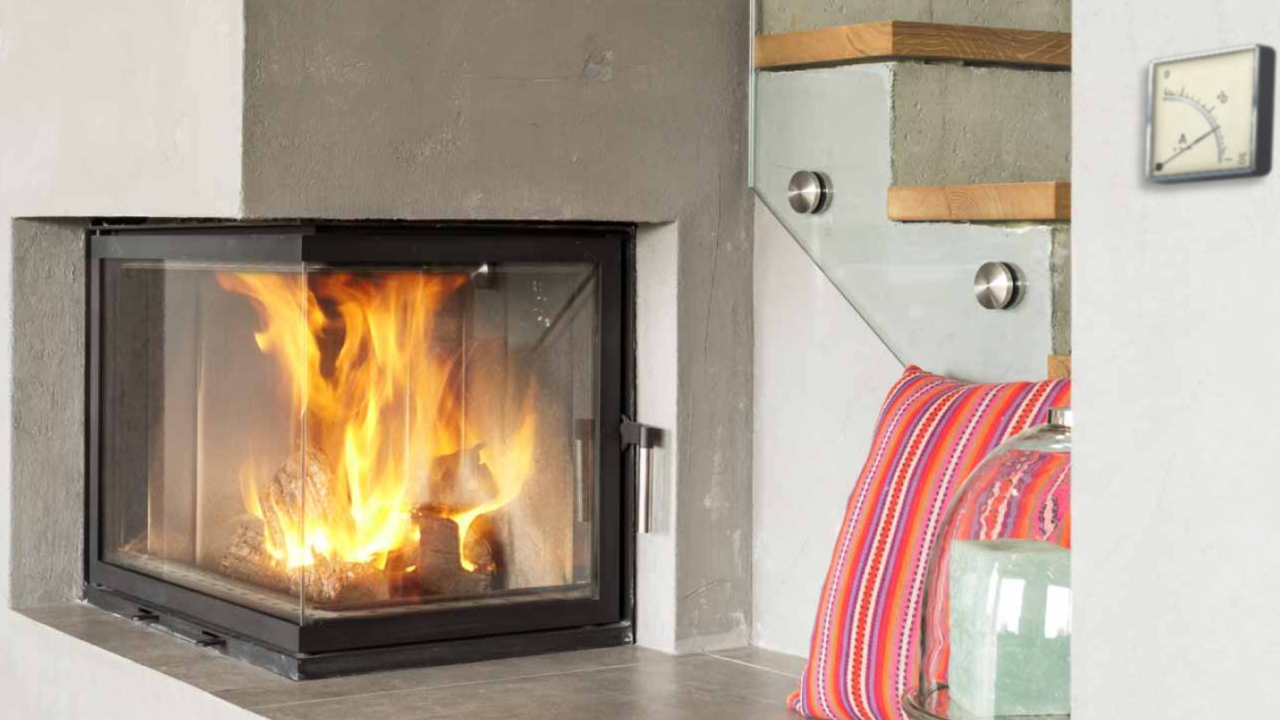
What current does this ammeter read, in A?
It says 24 A
